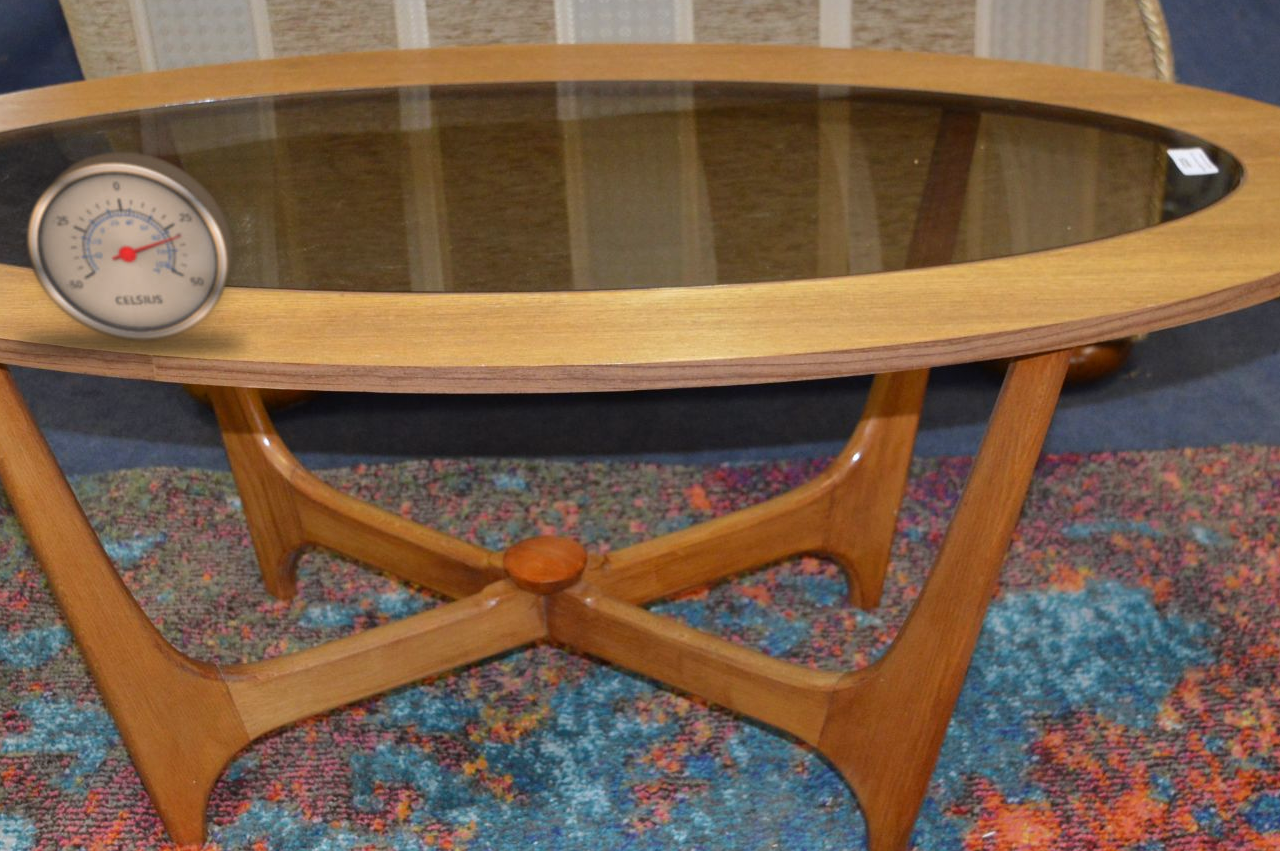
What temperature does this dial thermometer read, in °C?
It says 30 °C
